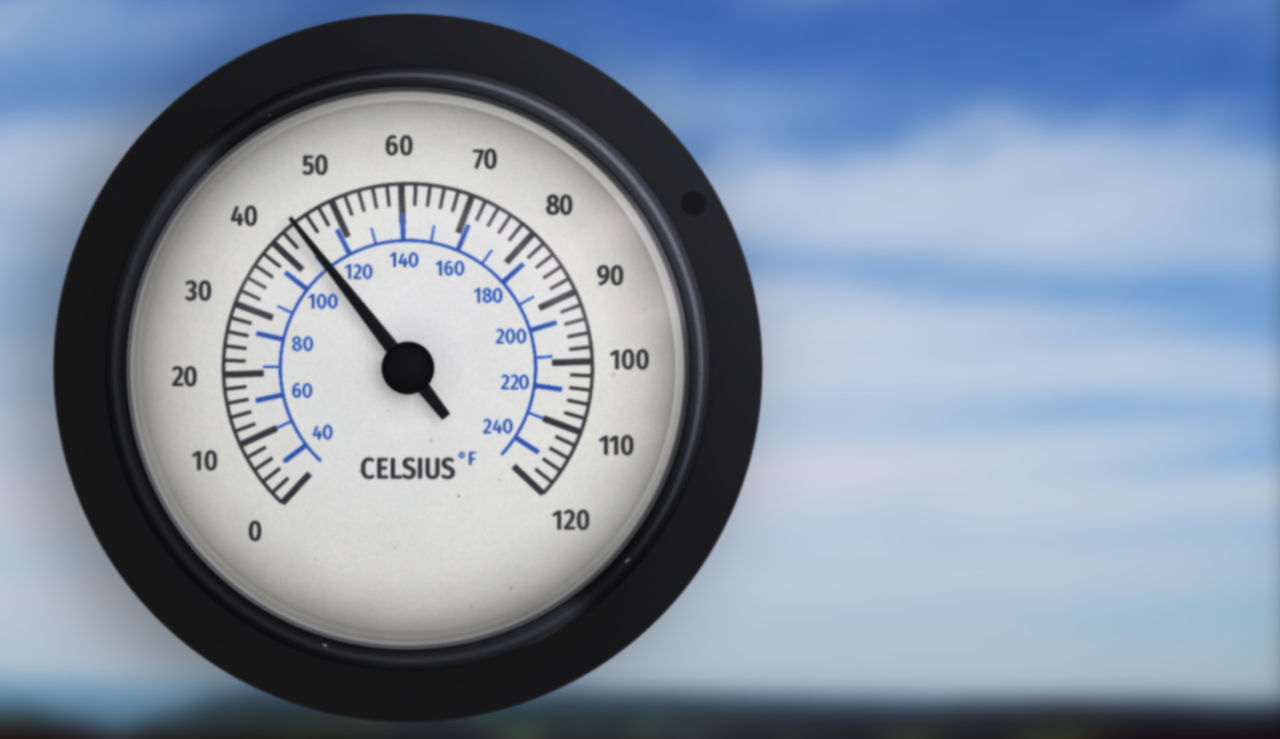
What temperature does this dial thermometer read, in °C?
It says 44 °C
